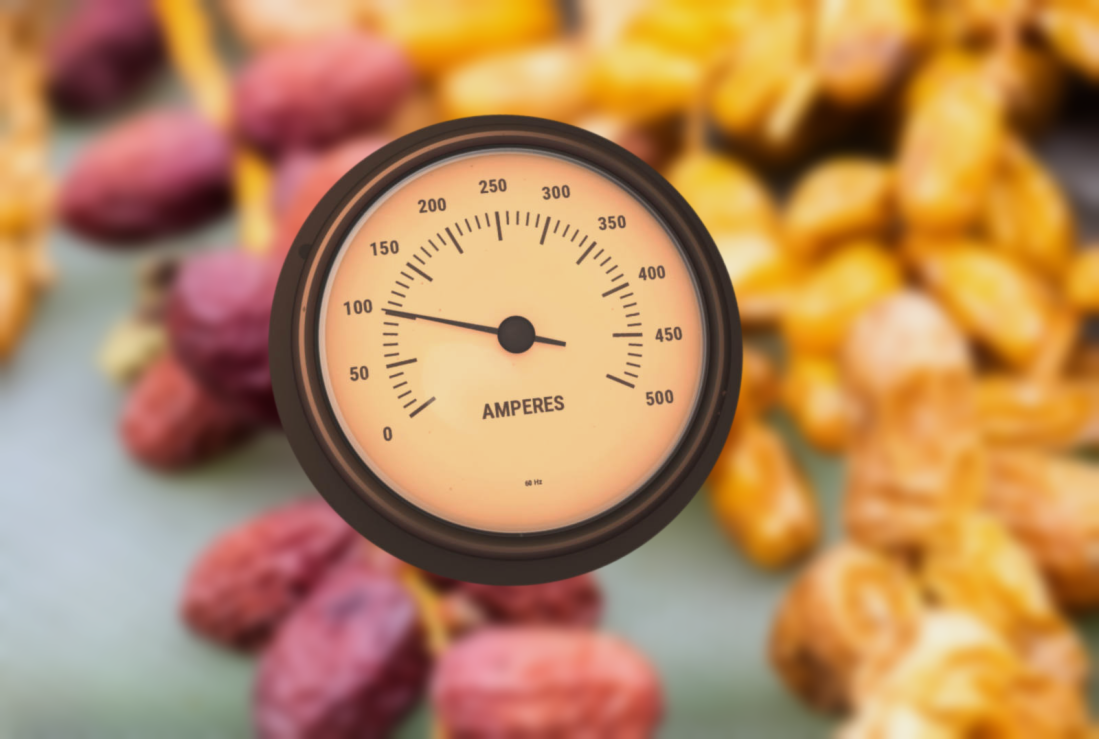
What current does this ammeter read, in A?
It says 100 A
